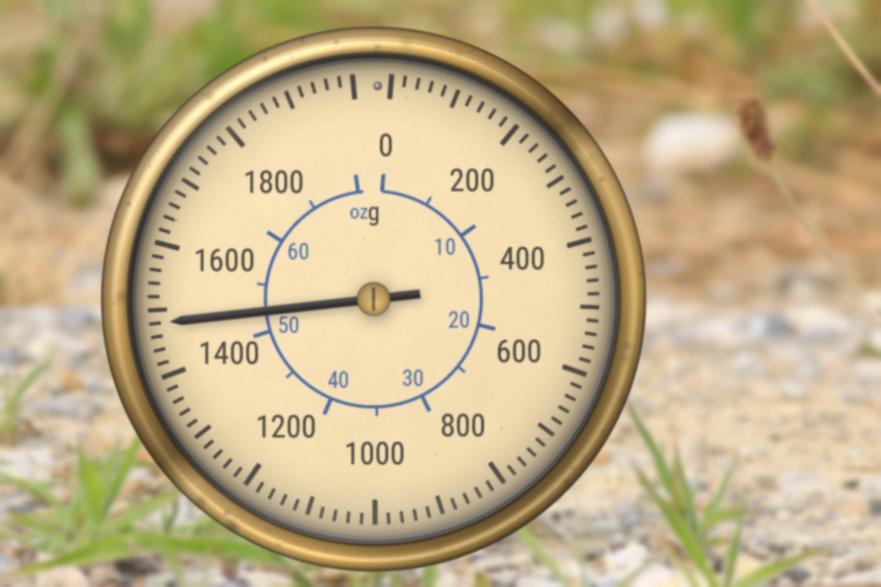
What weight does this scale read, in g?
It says 1480 g
